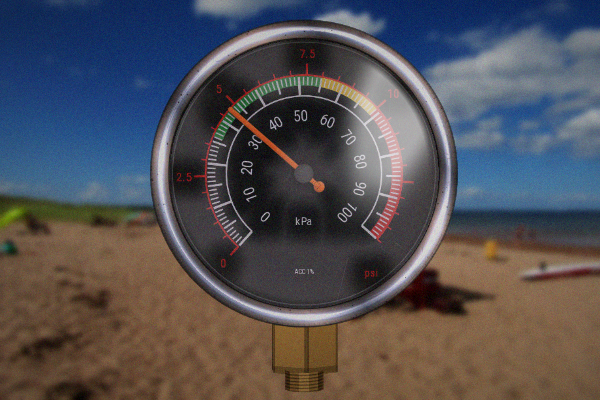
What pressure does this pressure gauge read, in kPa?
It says 33 kPa
